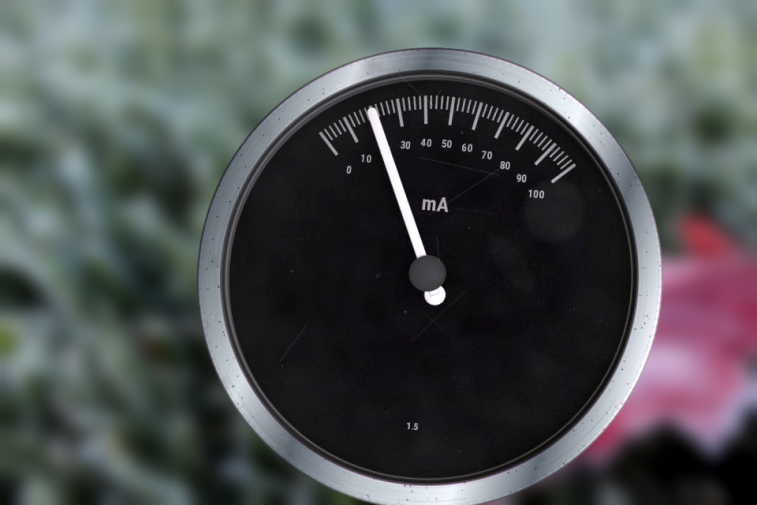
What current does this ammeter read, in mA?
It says 20 mA
